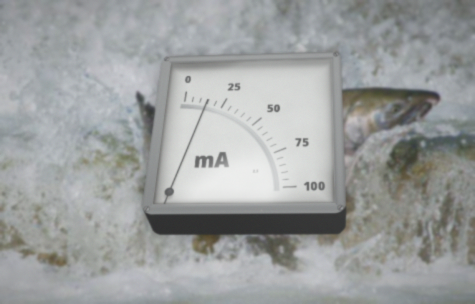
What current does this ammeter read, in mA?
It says 15 mA
